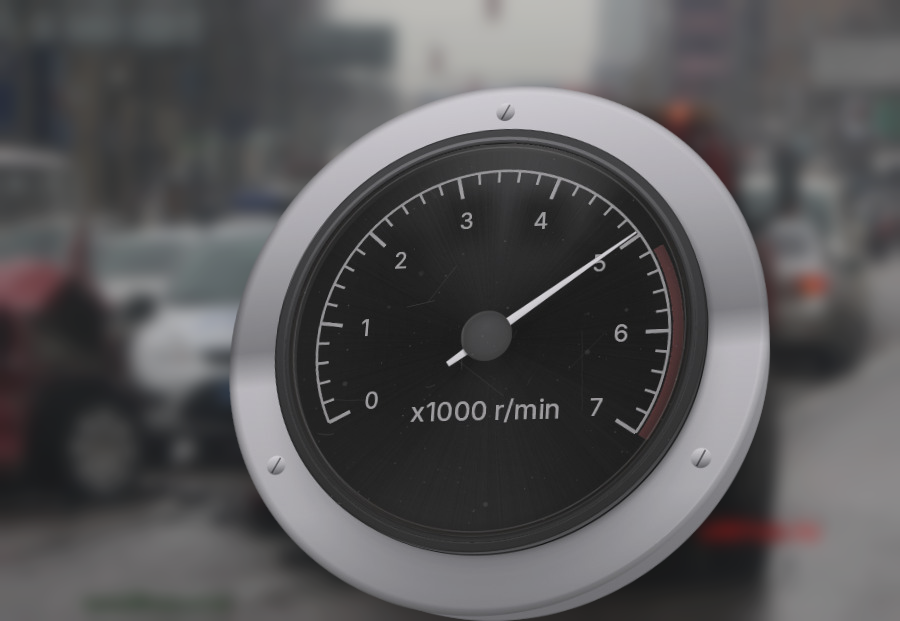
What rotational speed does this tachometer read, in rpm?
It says 5000 rpm
